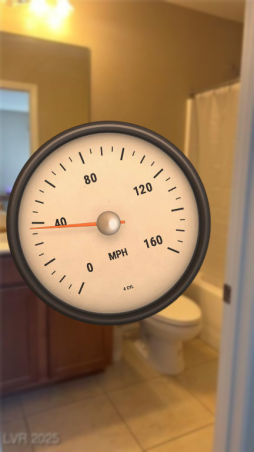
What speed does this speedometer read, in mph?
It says 37.5 mph
